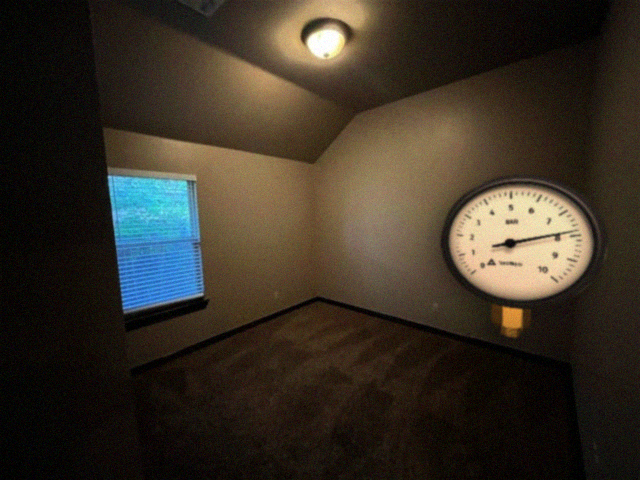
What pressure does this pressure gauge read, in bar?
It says 7.8 bar
